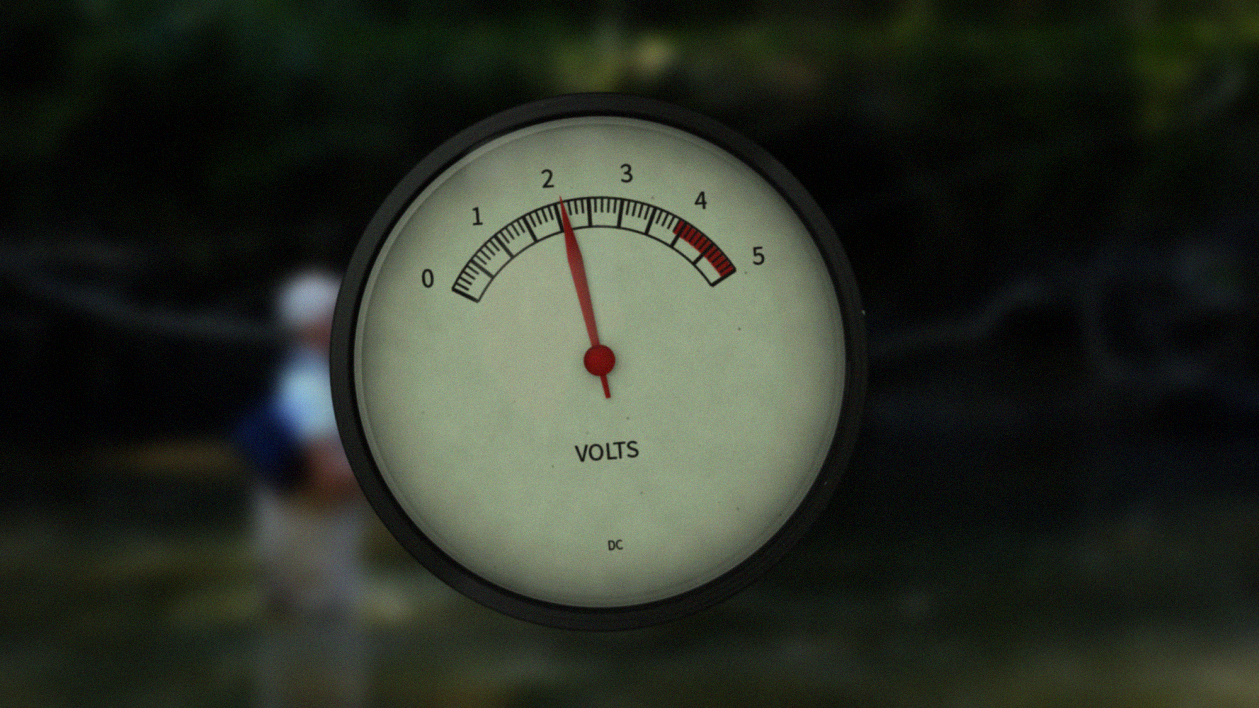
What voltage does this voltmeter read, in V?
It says 2.1 V
